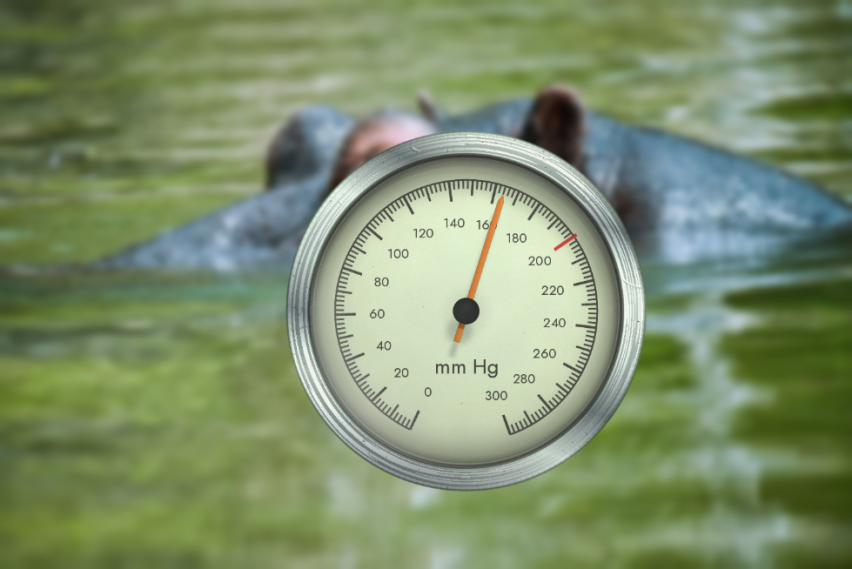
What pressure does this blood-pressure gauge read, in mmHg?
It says 164 mmHg
